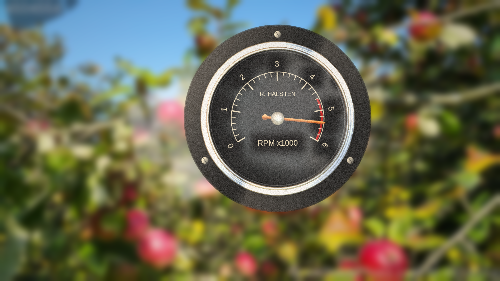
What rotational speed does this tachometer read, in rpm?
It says 5400 rpm
